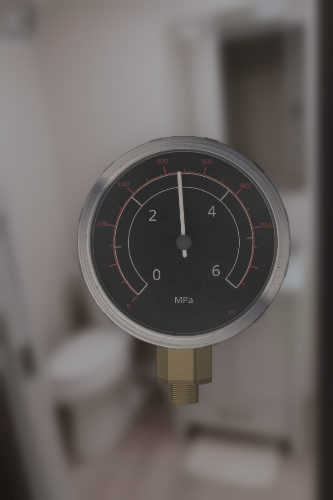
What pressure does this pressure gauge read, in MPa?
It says 3 MPa
